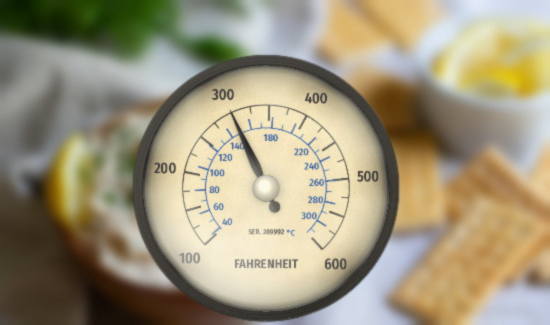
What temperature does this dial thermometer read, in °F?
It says 300 °F
